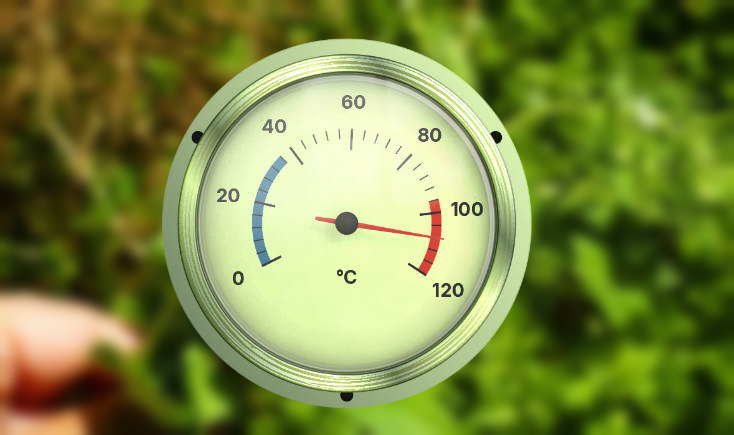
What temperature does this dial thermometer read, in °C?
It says 108 °C
